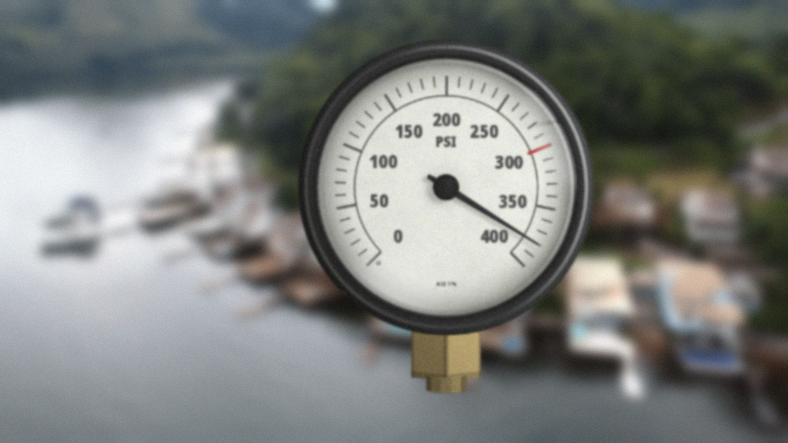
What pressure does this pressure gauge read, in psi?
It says 380 psi
